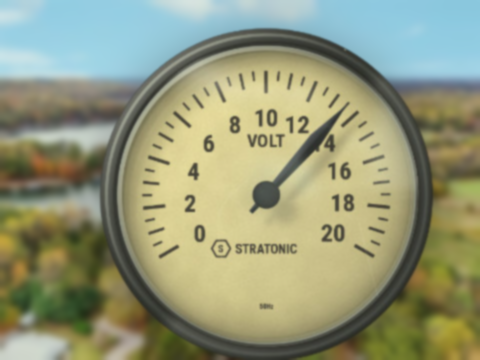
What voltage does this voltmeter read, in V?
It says 13.5 V
